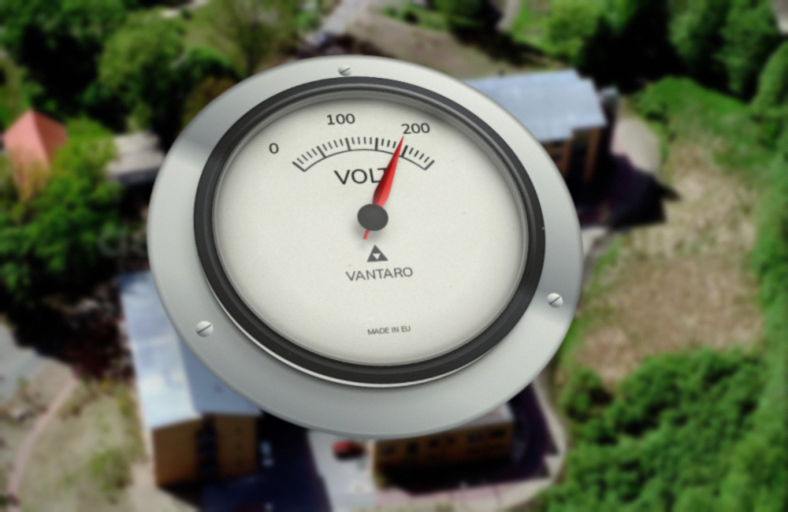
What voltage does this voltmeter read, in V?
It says 190 V
